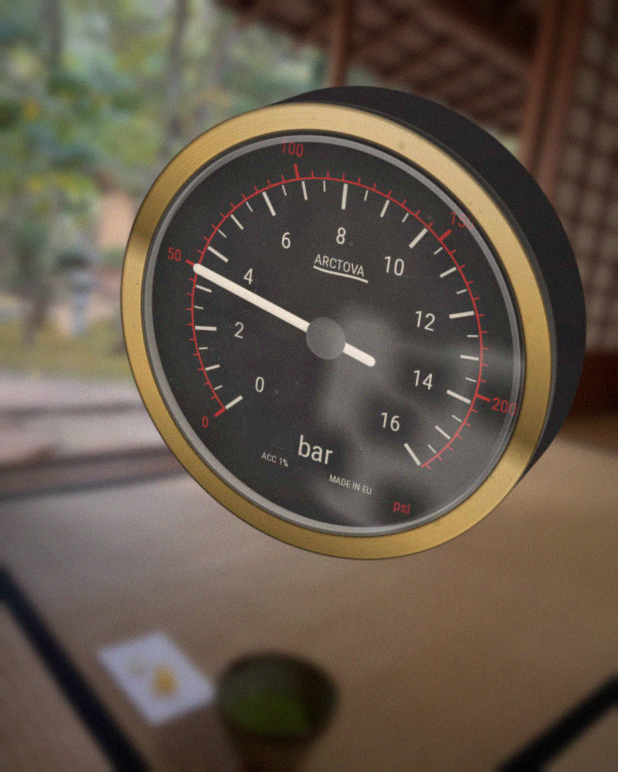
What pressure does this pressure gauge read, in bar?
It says 3.5 bar
